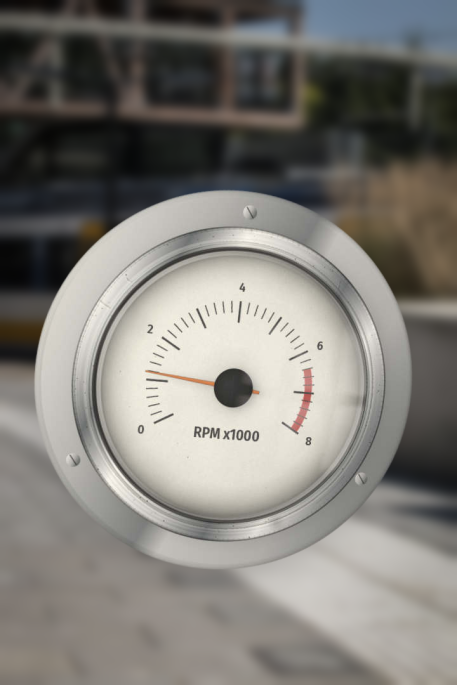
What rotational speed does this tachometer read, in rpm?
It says 1200 rpm
